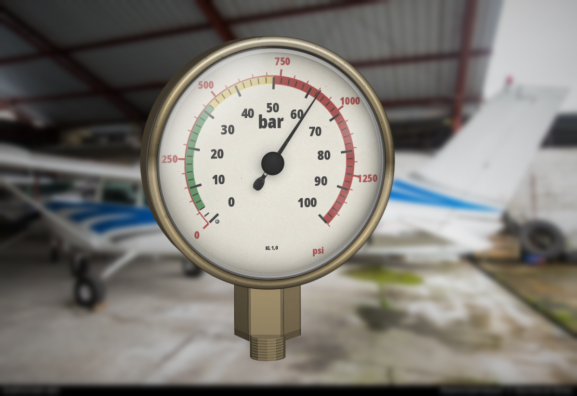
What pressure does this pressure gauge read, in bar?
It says 62 bar
